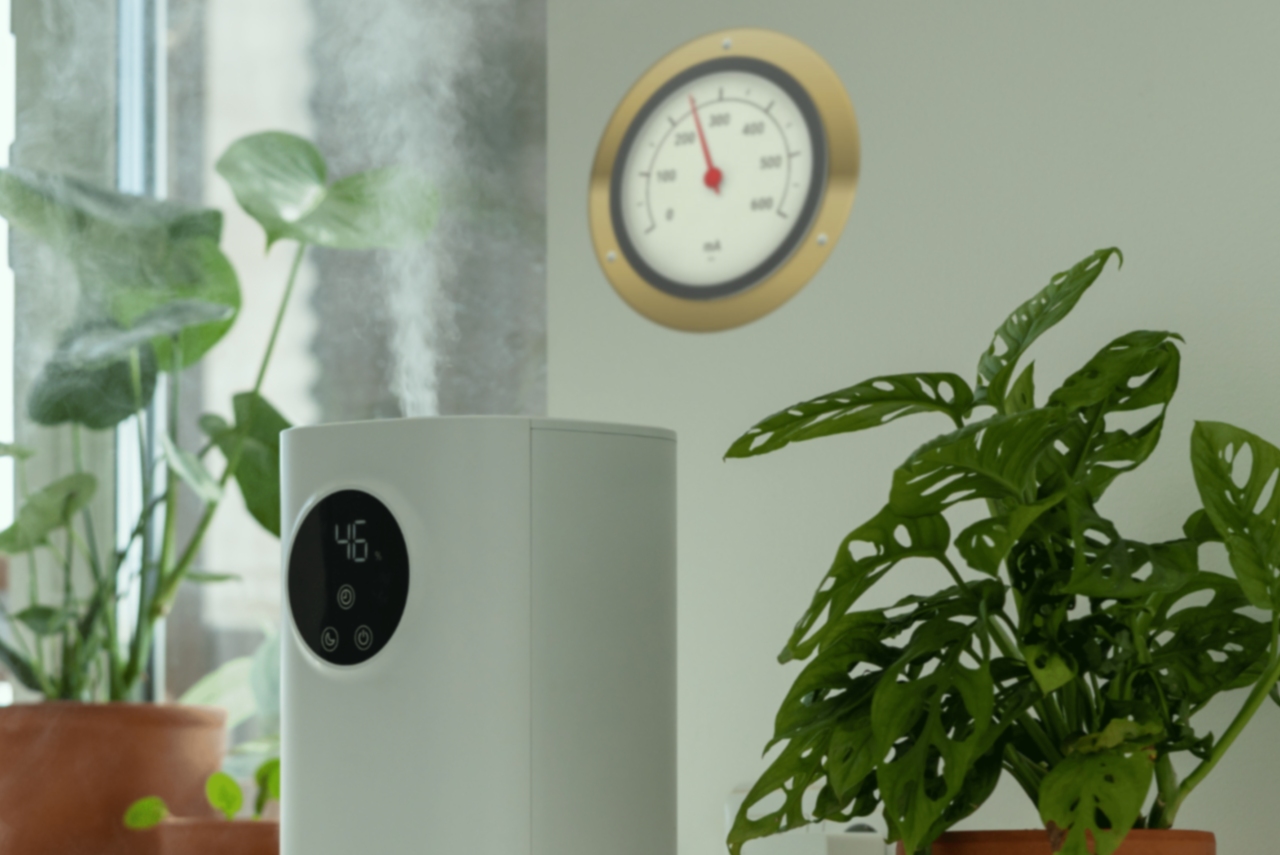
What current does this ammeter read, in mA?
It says 250 mA
